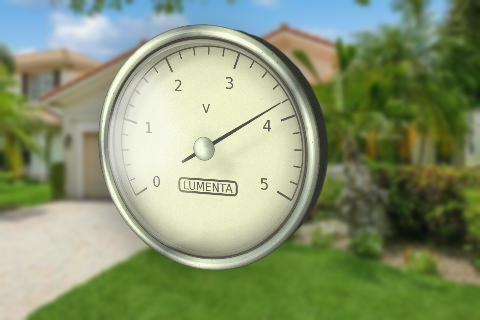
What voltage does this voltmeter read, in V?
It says 3.8 V
